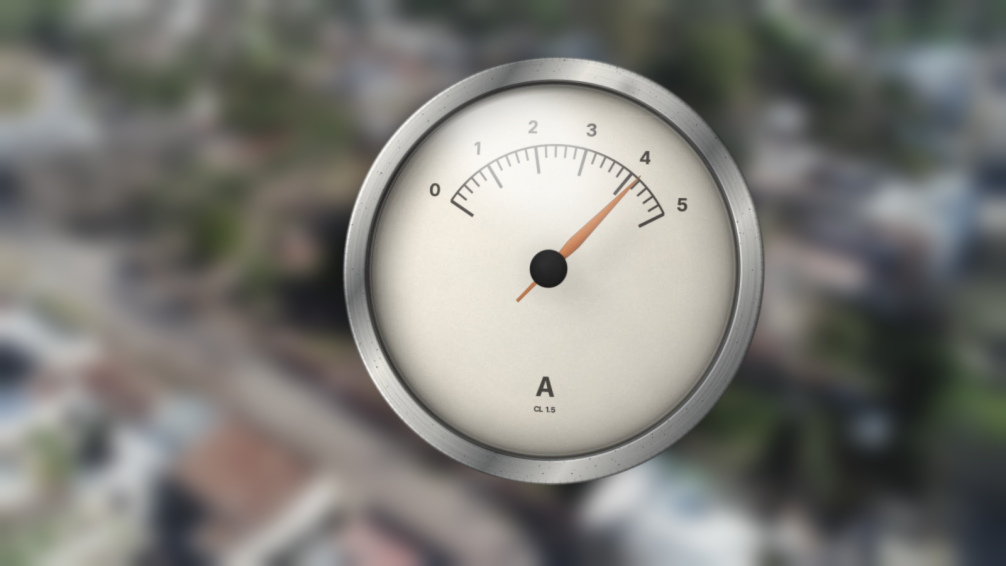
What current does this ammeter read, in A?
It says 4.2 A
